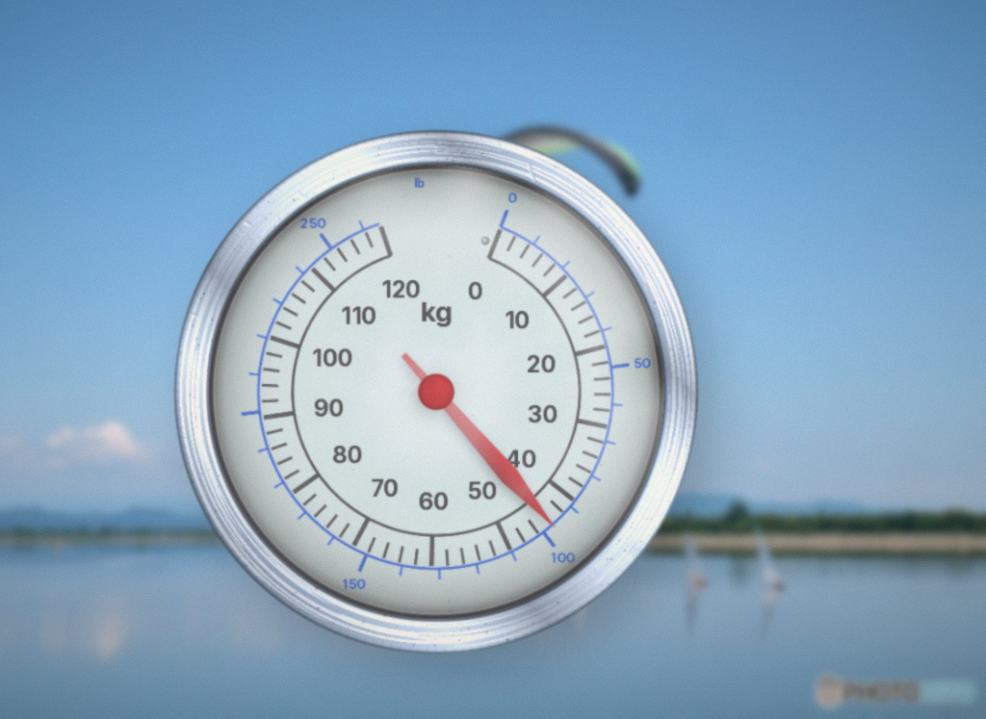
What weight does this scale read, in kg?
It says 44 kg
